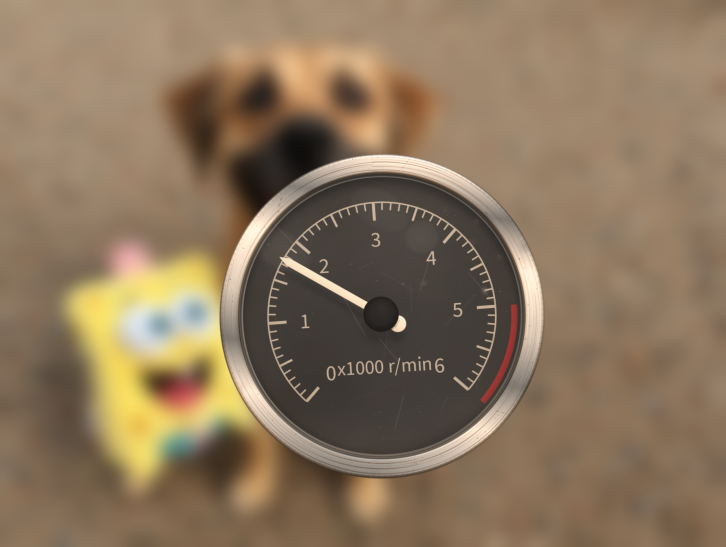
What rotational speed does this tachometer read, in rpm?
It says 1750 rpm
